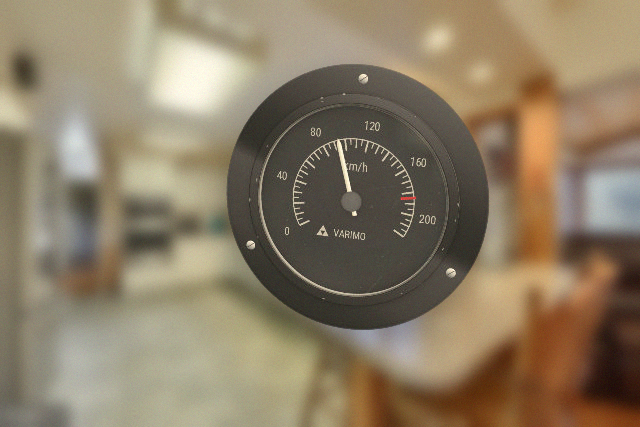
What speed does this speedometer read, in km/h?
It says 95 km/h
